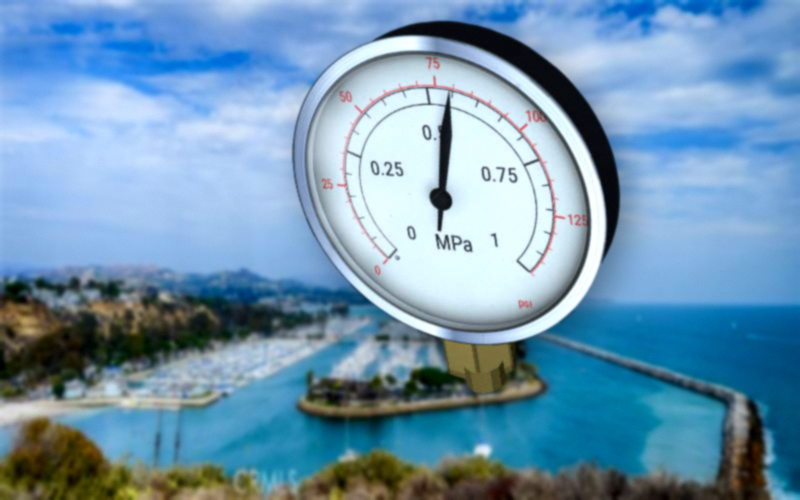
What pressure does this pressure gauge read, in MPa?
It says 0.55 MPa
